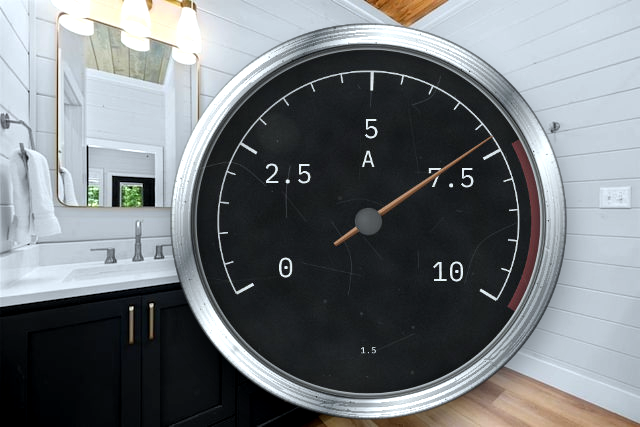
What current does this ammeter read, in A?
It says 7.25 A
